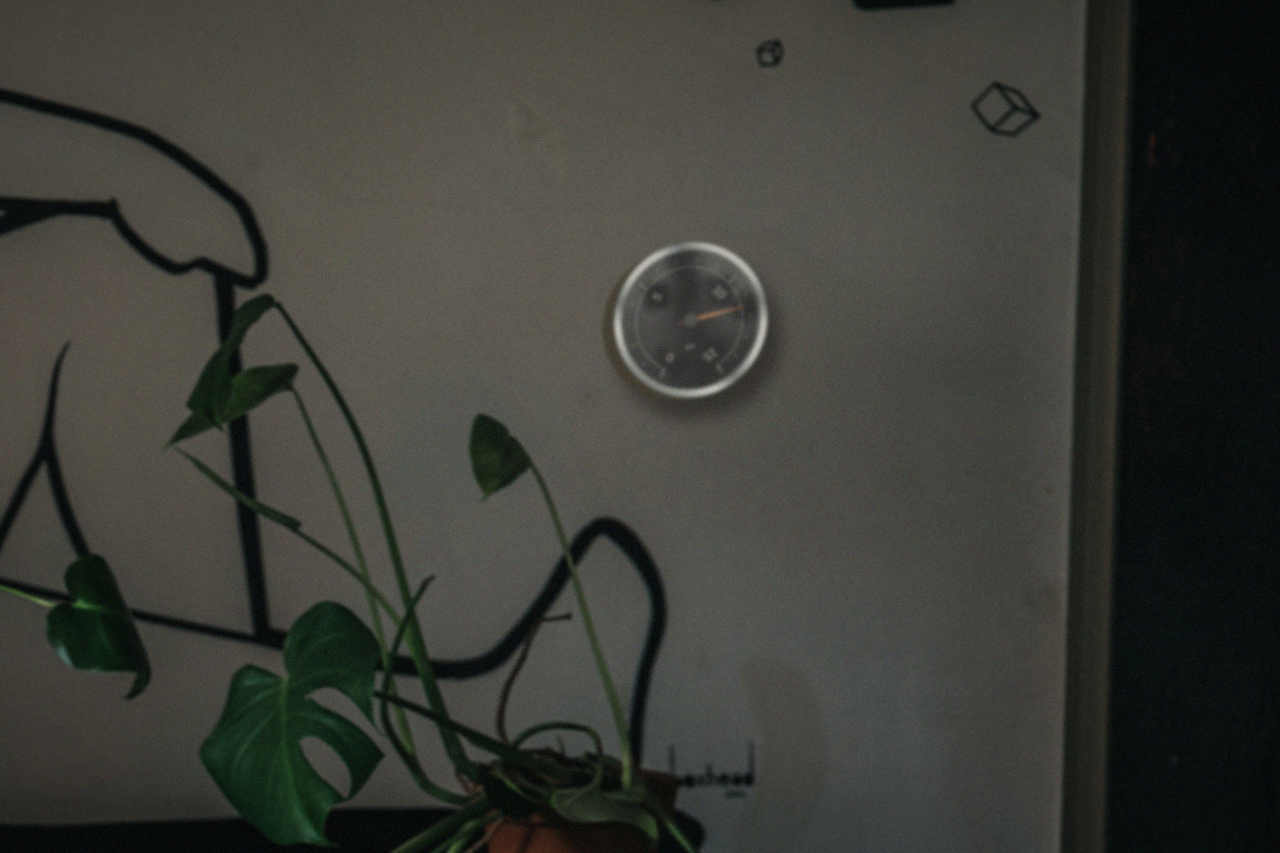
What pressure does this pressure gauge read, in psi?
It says 11.5 psi
